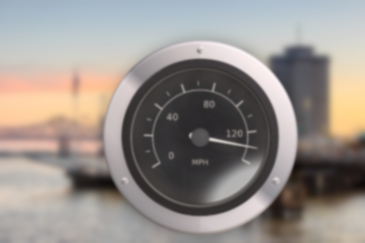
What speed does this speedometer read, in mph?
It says 130 mph
